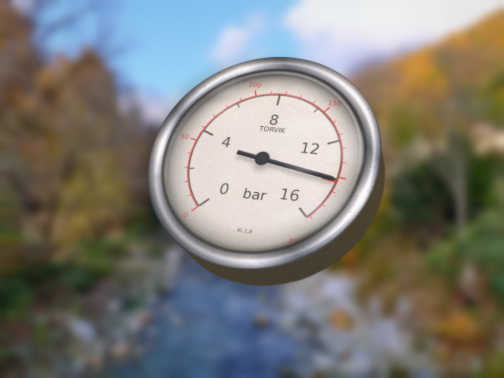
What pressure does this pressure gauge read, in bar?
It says 14 bar
